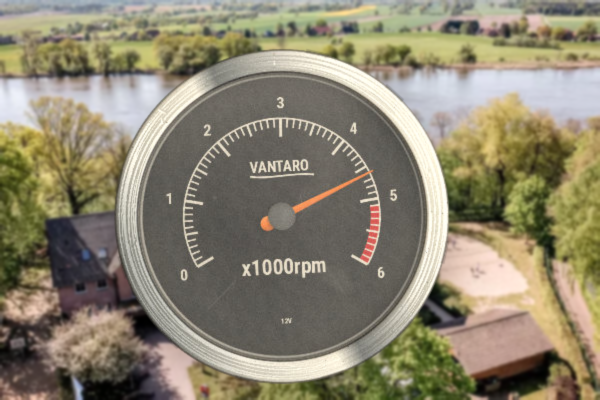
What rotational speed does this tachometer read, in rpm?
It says 4600 rpm
